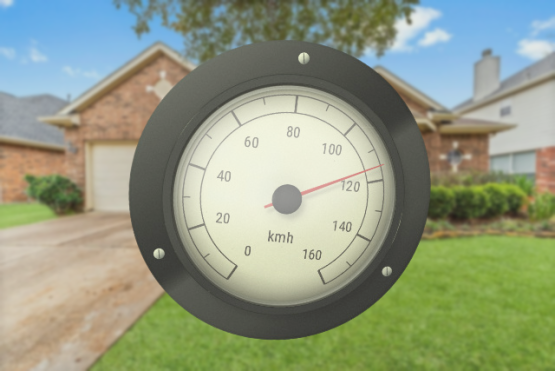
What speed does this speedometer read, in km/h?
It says 115 km/h
